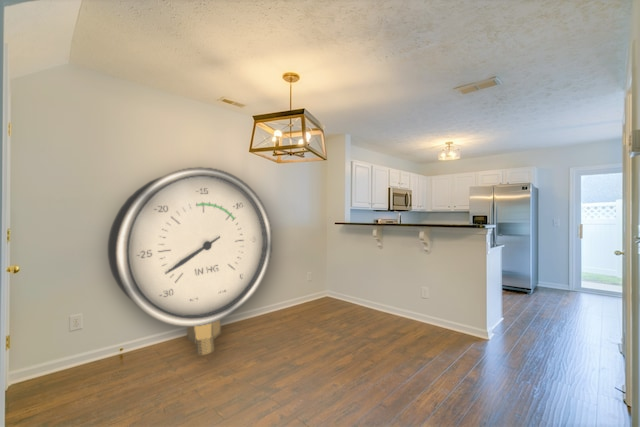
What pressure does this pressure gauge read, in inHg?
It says -28 inHg
